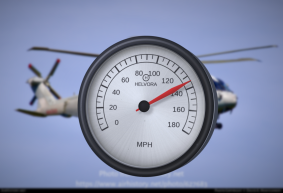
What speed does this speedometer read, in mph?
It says 135 mph
